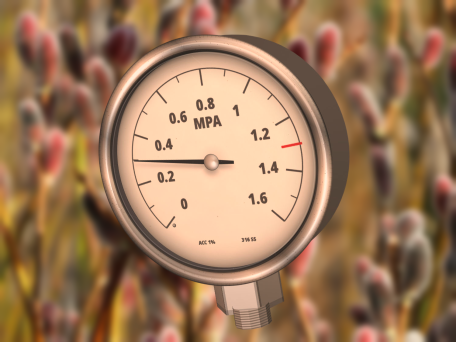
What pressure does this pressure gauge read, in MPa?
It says 0.3 MPa
